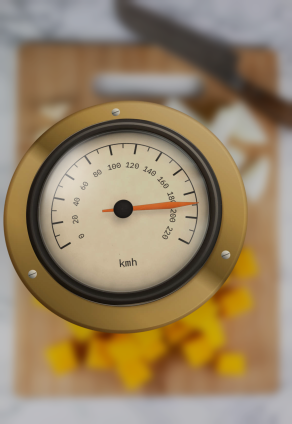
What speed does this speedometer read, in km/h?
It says 190 km/h
